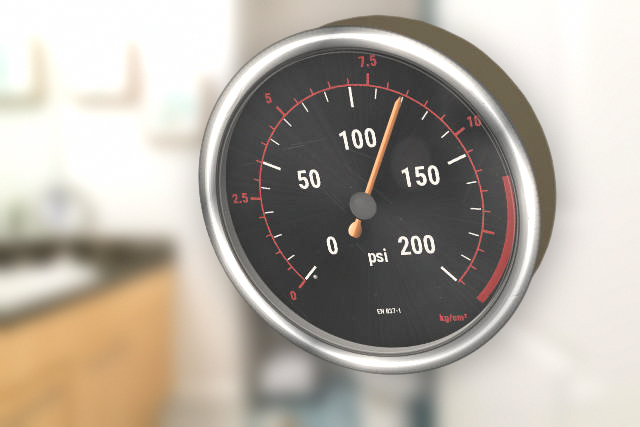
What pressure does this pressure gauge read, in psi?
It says 120 psi
